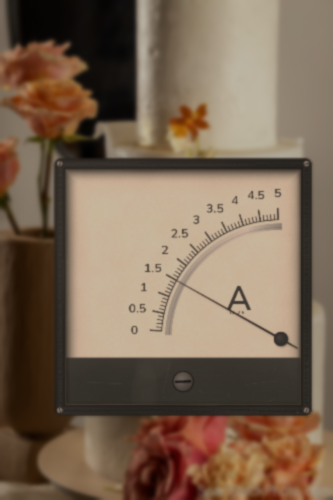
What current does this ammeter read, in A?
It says 1.5 A
